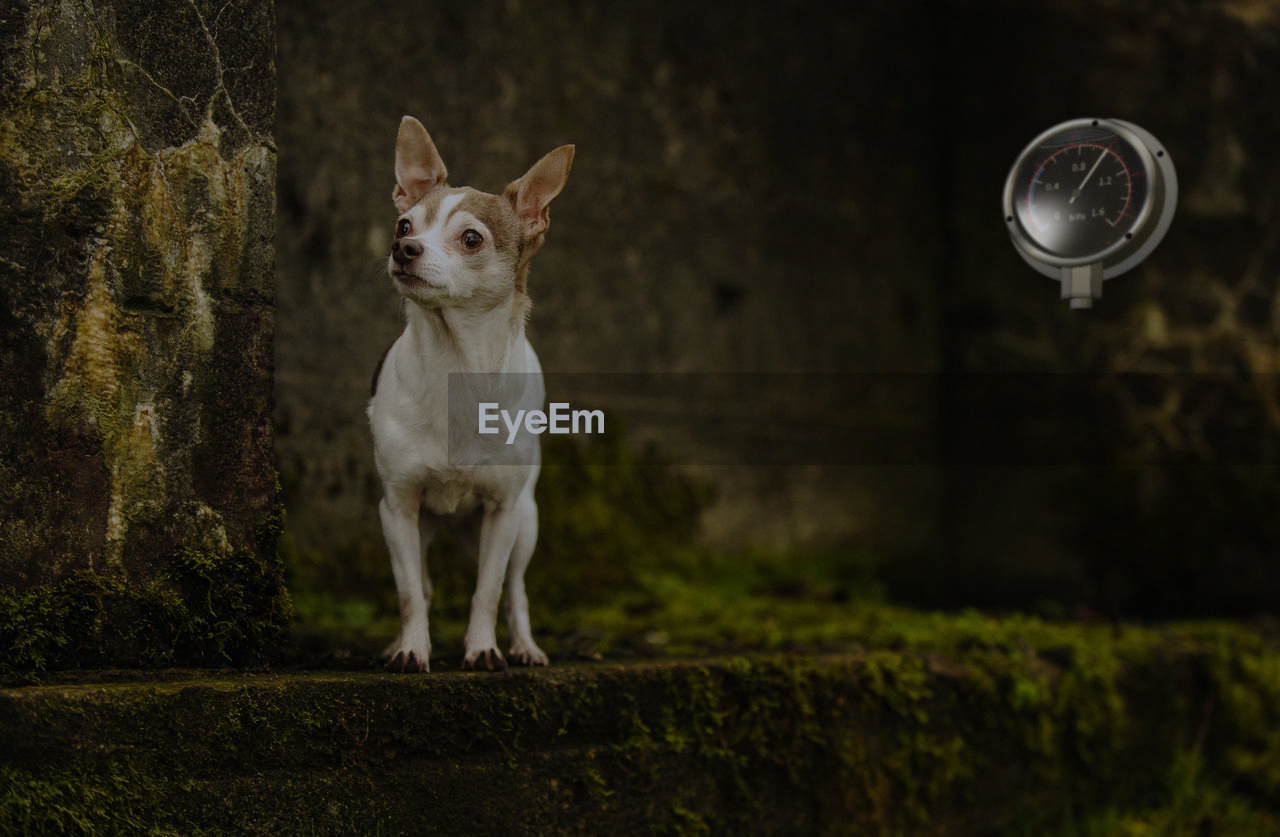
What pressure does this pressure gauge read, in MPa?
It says 1 MPa
